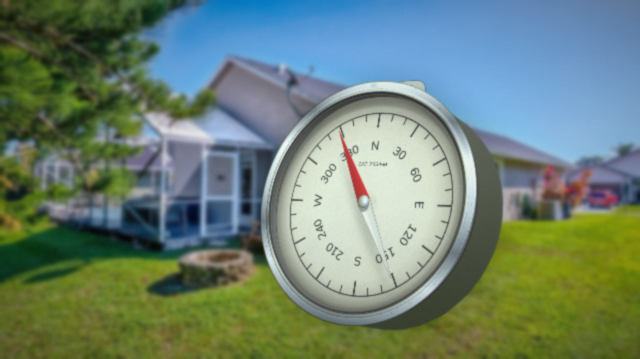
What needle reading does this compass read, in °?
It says 330 °
